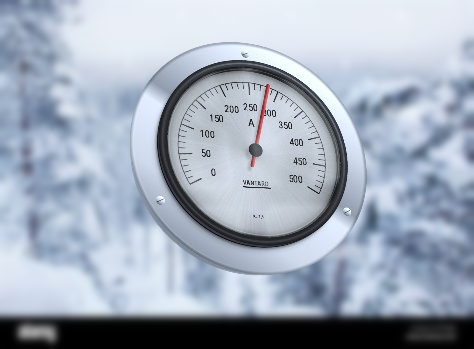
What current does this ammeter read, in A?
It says 280 A
